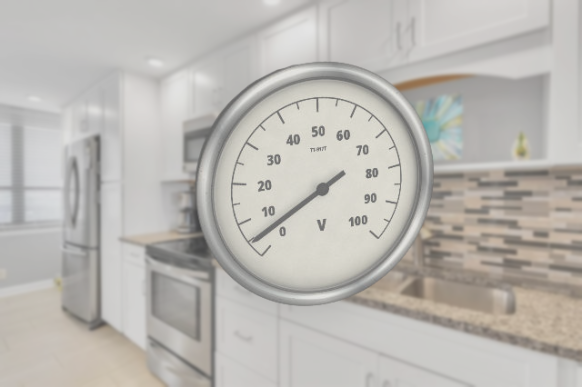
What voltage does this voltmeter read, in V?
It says 5 V
